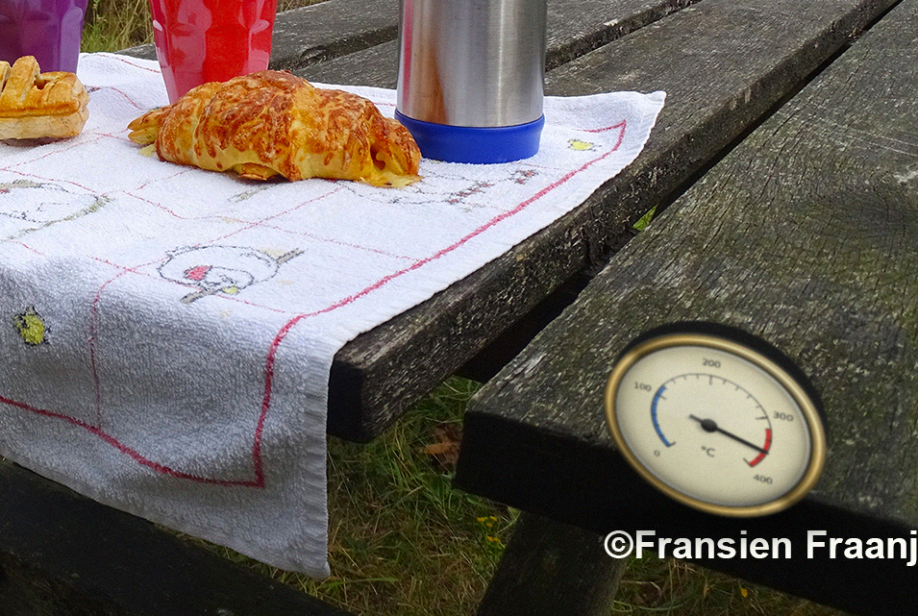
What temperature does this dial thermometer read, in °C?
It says 360 °C
